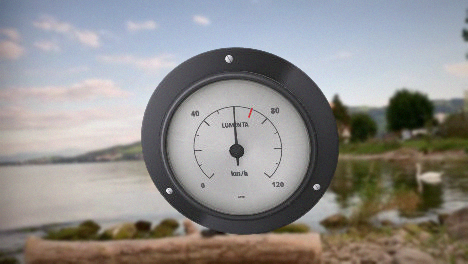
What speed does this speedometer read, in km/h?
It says 60 km/h
